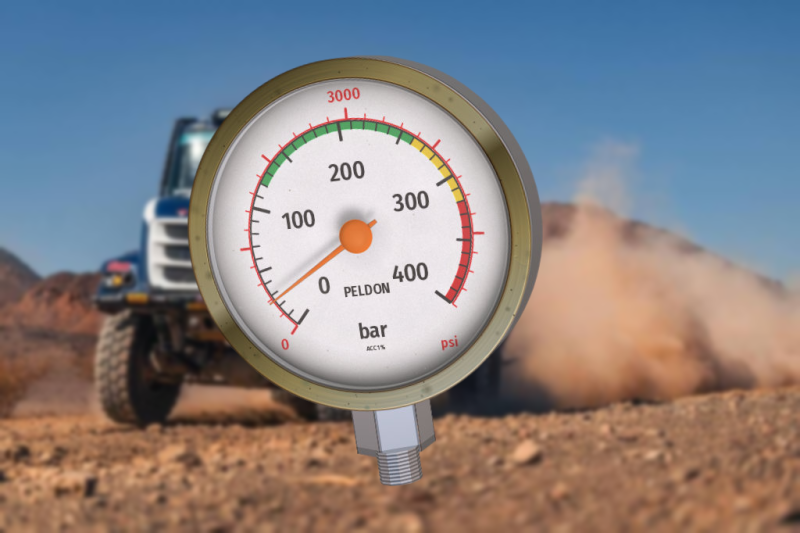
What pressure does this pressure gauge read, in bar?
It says 25 bar
